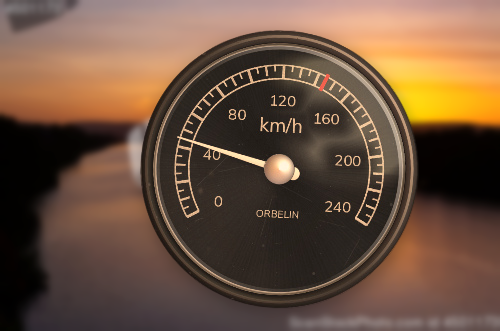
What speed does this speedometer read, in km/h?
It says 45 km/h
